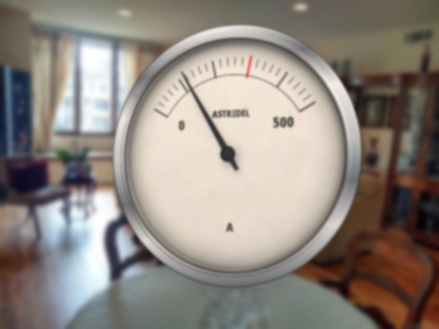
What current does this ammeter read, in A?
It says 120 A
